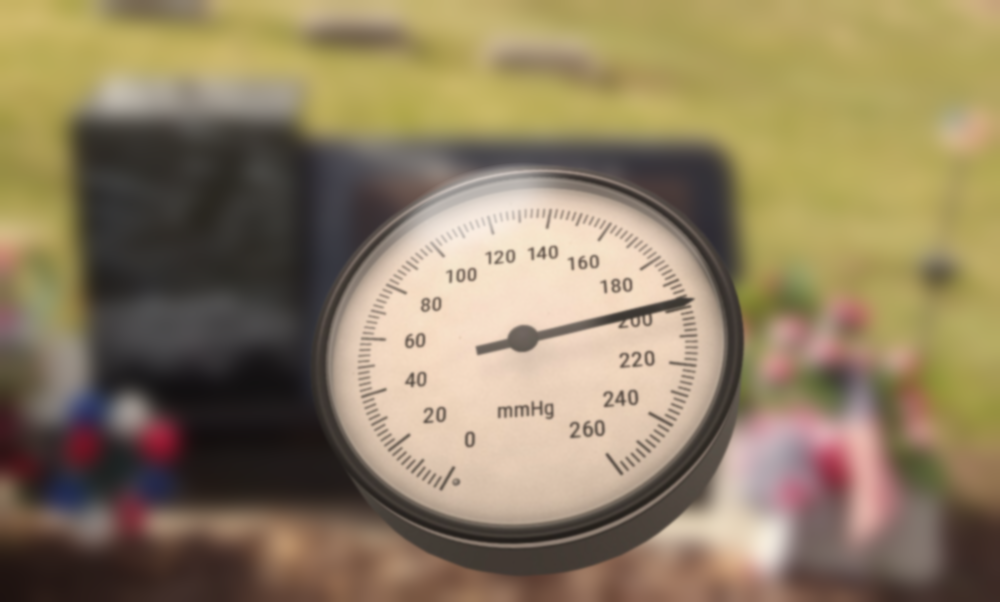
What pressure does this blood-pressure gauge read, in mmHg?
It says 200 mmHg
